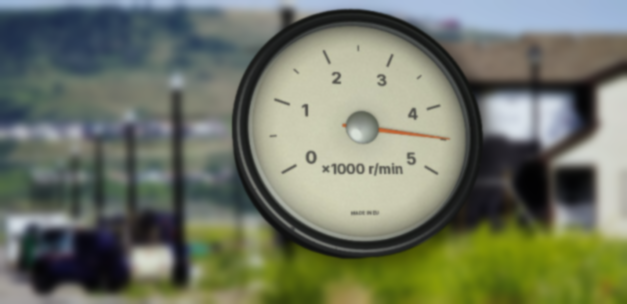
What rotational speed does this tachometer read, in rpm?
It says 4500 rpm
